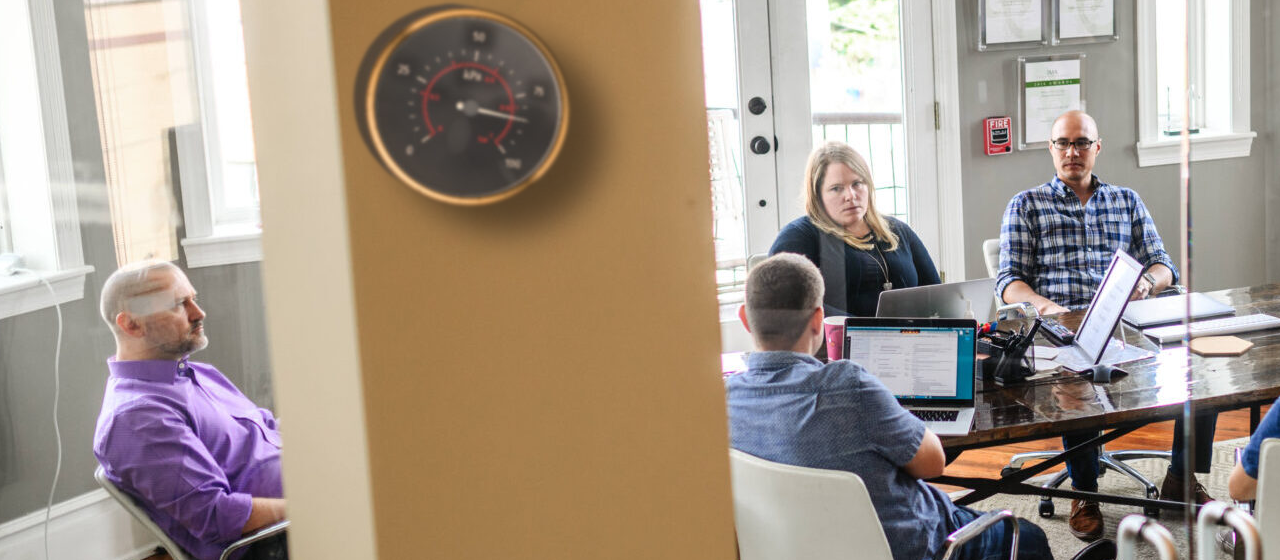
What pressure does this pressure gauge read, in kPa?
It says 85 kPa
